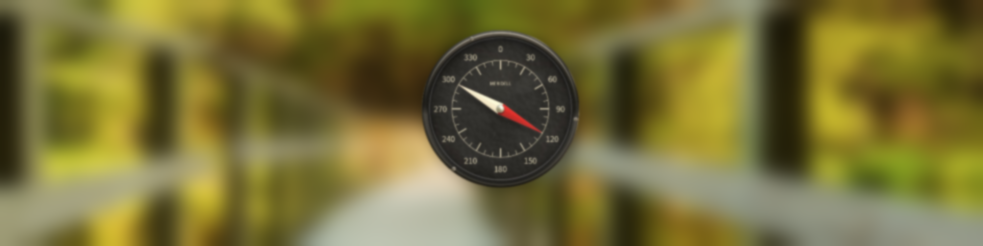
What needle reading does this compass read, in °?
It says 120 °
